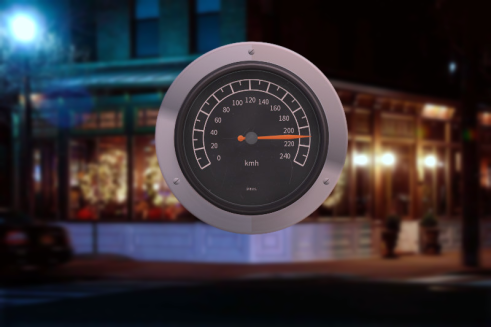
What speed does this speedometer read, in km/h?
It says 210 km/h
